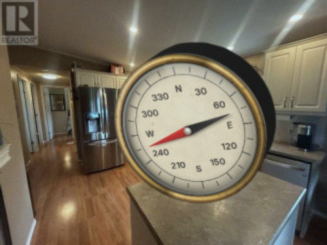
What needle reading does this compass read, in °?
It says 255 °
